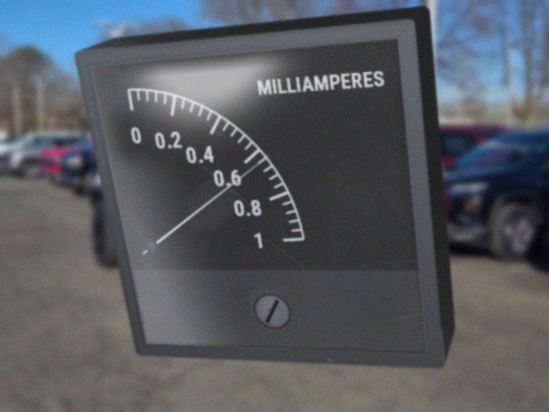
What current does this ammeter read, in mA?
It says 0.64 mA
